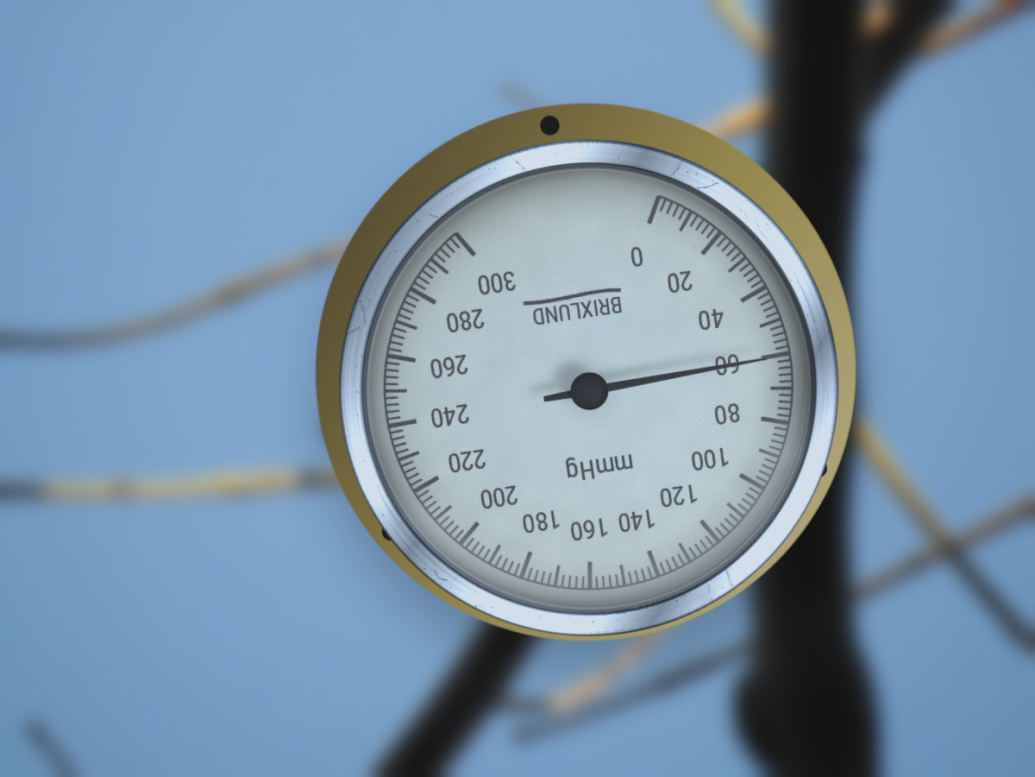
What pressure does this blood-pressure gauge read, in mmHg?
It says 60 mmHg
